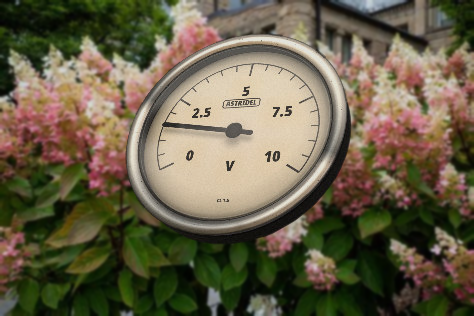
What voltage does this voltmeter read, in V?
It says 1.5 V
